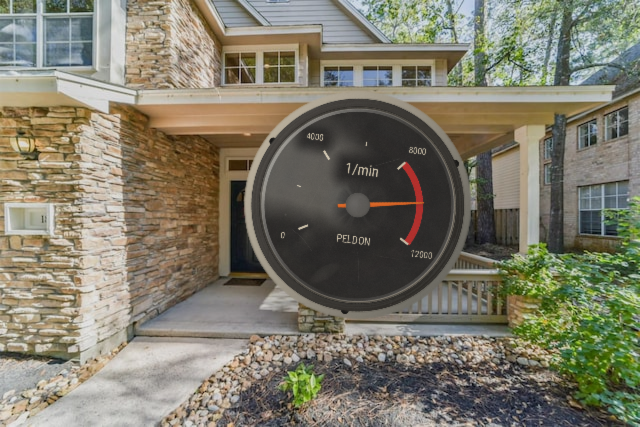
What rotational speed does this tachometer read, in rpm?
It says 10000 rpm
